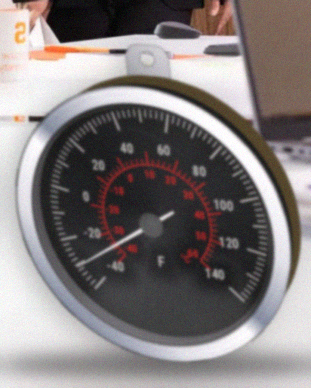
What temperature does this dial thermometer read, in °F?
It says -30 °F
